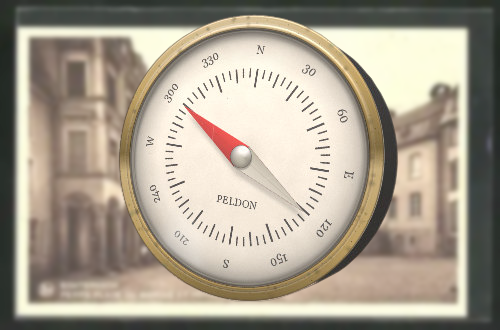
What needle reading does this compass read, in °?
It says 300 °
